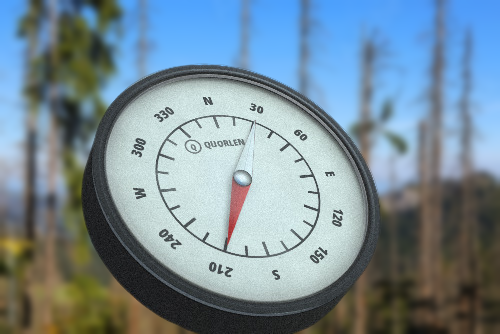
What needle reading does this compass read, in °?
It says 210 °
